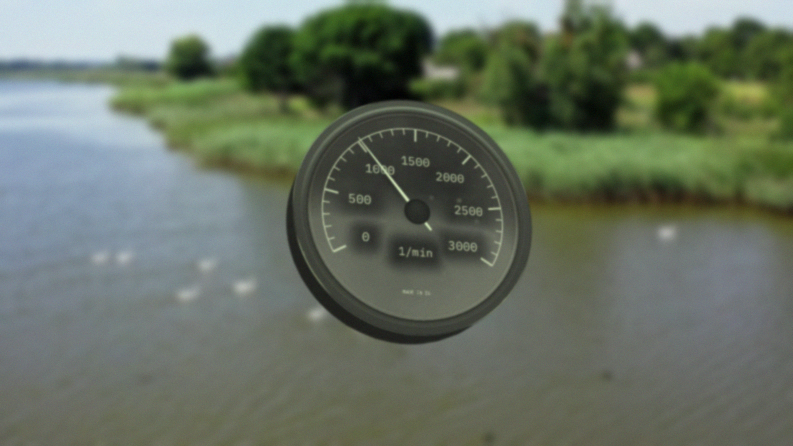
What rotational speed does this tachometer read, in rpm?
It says 1000 rpm
